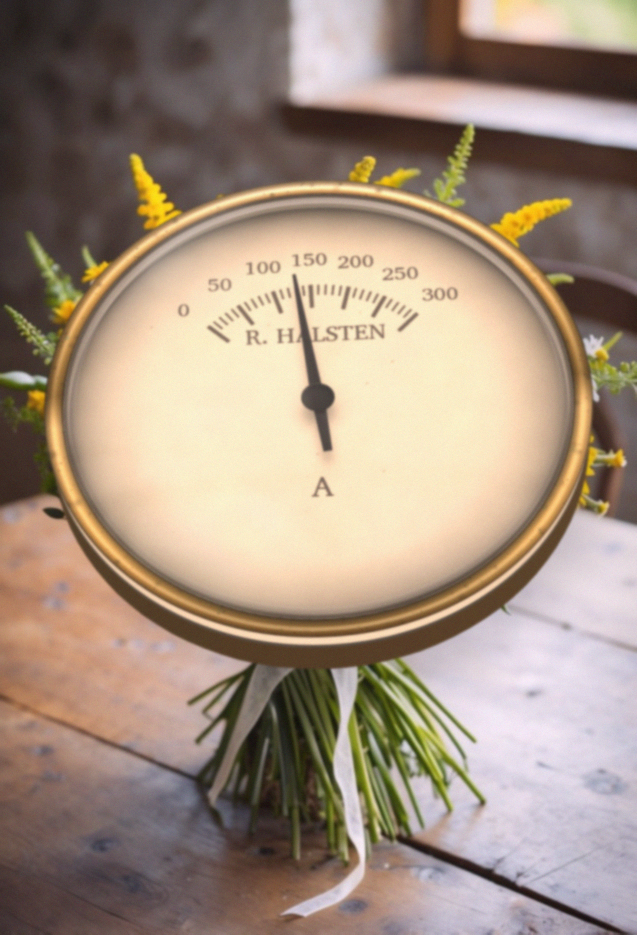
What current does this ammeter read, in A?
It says 130 A
